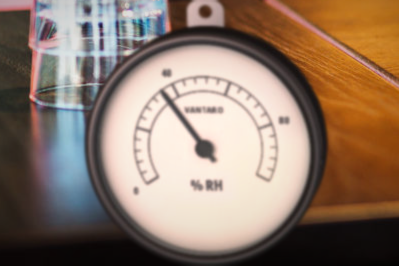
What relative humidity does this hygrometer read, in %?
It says 36 %
